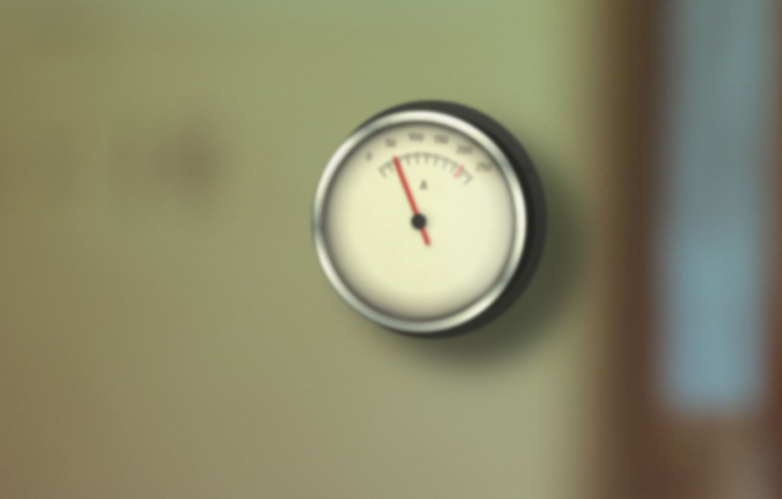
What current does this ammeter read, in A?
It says 50 A
